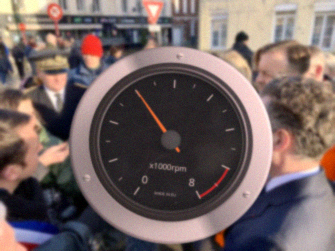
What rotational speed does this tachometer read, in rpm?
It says 3000 rpm
